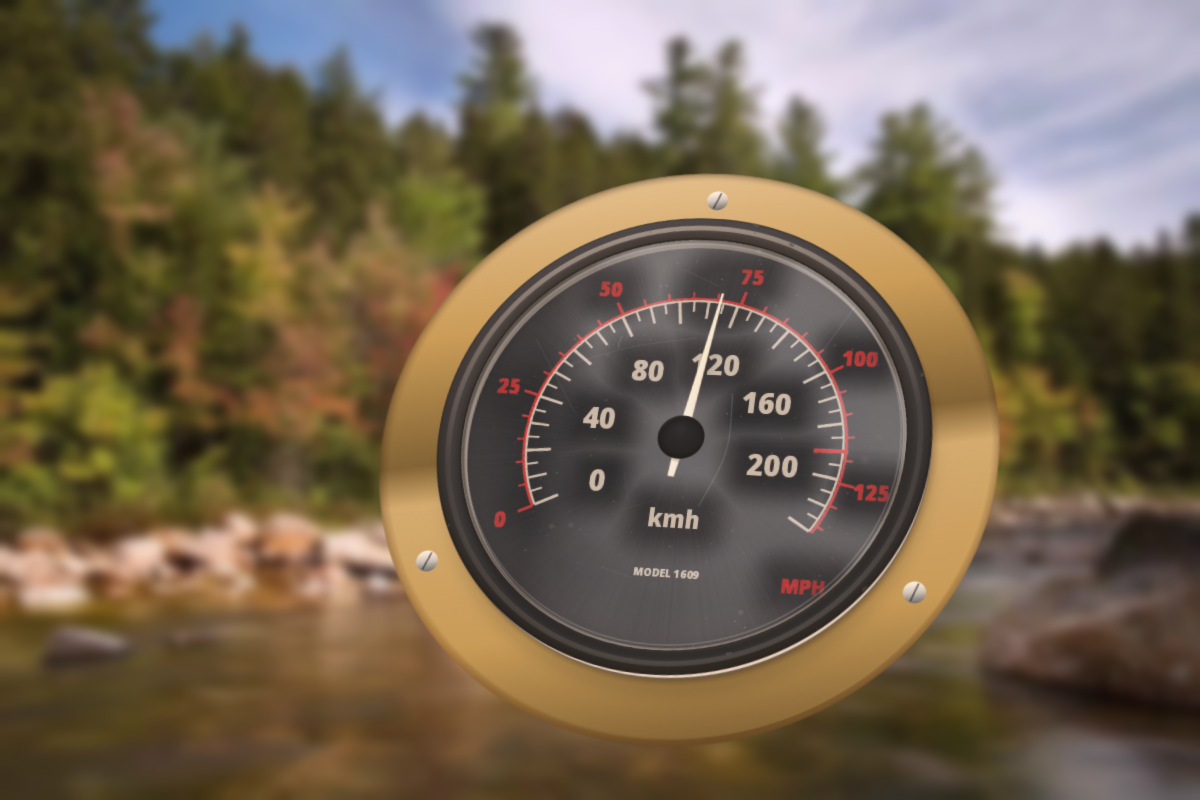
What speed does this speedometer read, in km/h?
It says 115 km/h
